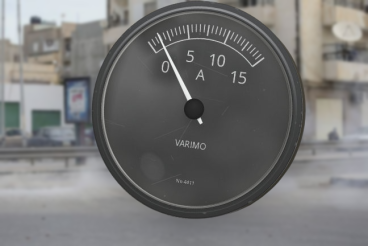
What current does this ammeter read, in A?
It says 1.5 A
